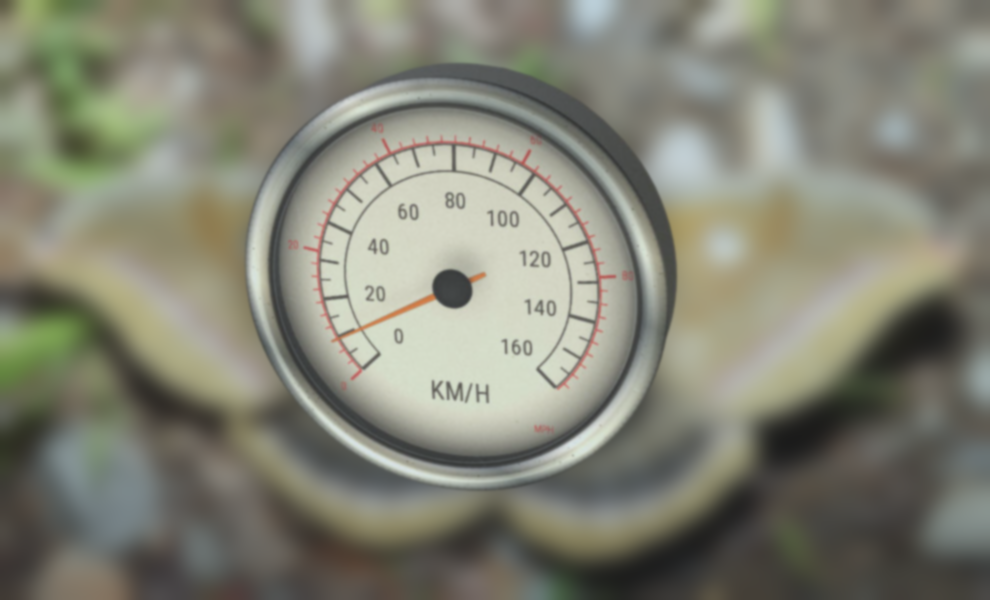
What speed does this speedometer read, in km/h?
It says 10 km/h
